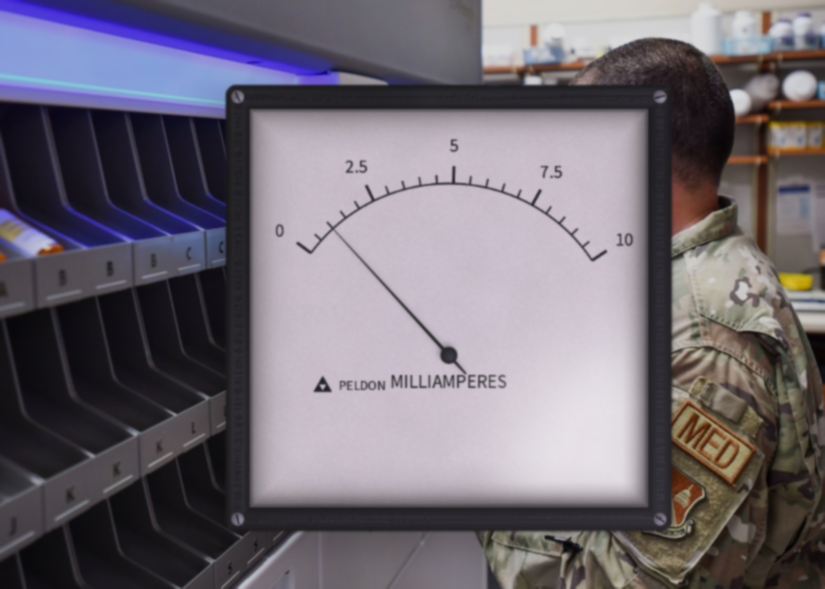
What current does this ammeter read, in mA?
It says 1 mA
